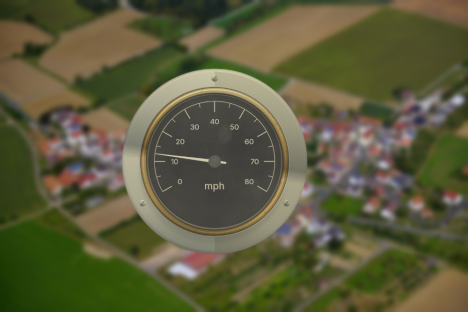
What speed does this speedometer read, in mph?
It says 12.5 mph
